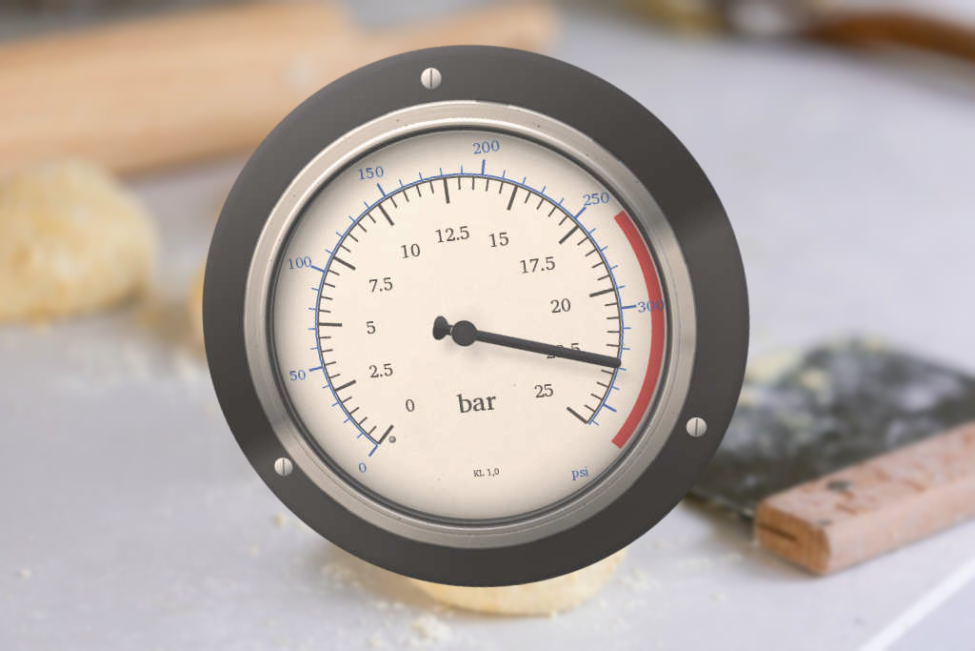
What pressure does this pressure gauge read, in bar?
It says 22.5 bar
